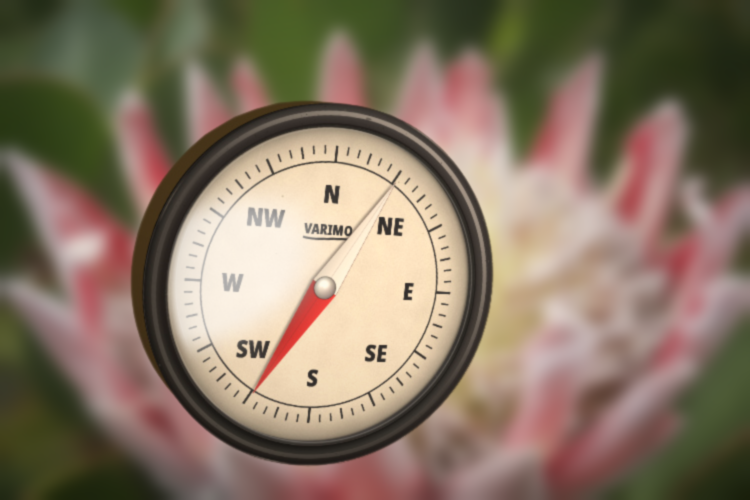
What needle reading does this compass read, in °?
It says 210 °
